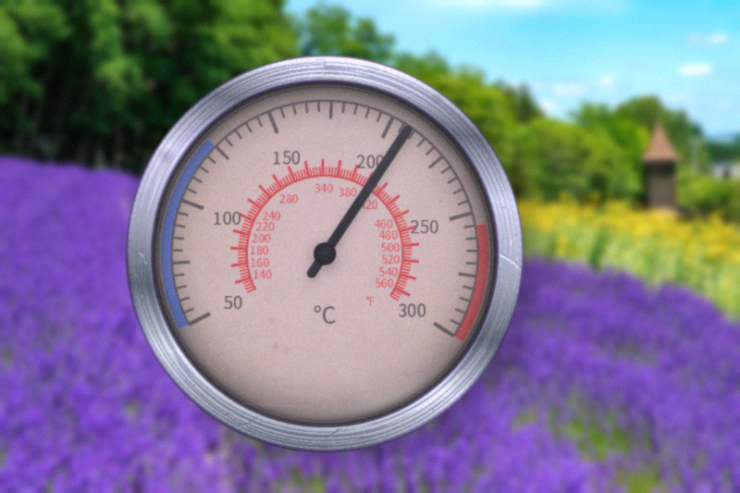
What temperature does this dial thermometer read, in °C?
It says 207.5 °C
